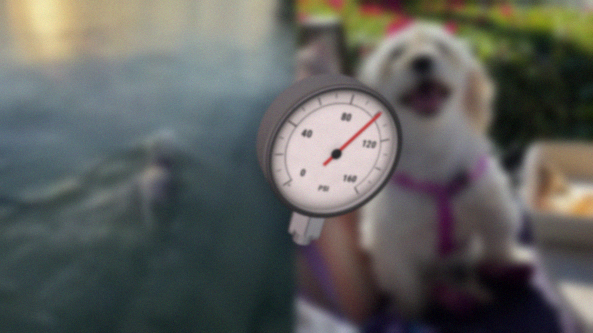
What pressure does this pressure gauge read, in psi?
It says 100 psi
